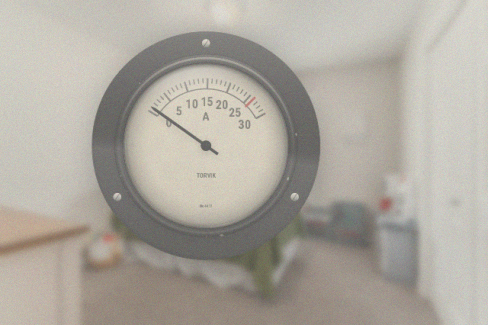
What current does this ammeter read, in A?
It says 1 A
